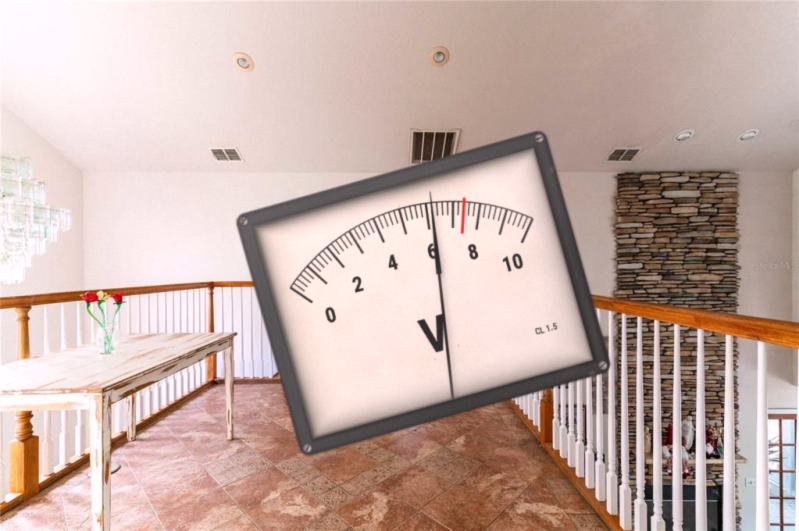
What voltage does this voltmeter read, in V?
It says 6.2 V
